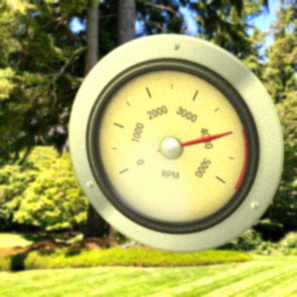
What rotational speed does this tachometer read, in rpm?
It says 4000 rpm
